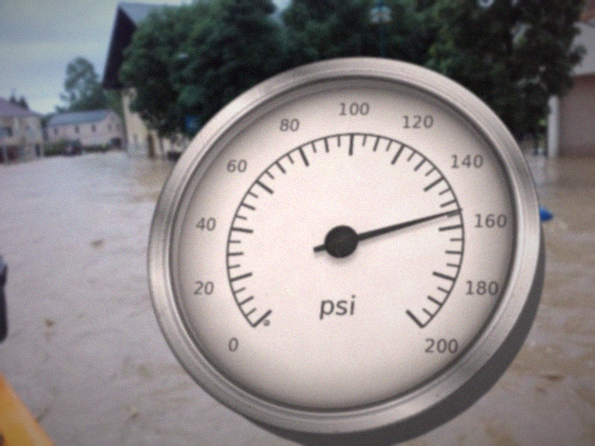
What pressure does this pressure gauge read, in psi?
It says 155 psi
